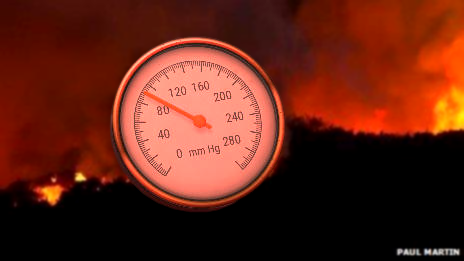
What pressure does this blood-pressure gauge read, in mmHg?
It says 90 mmHg
